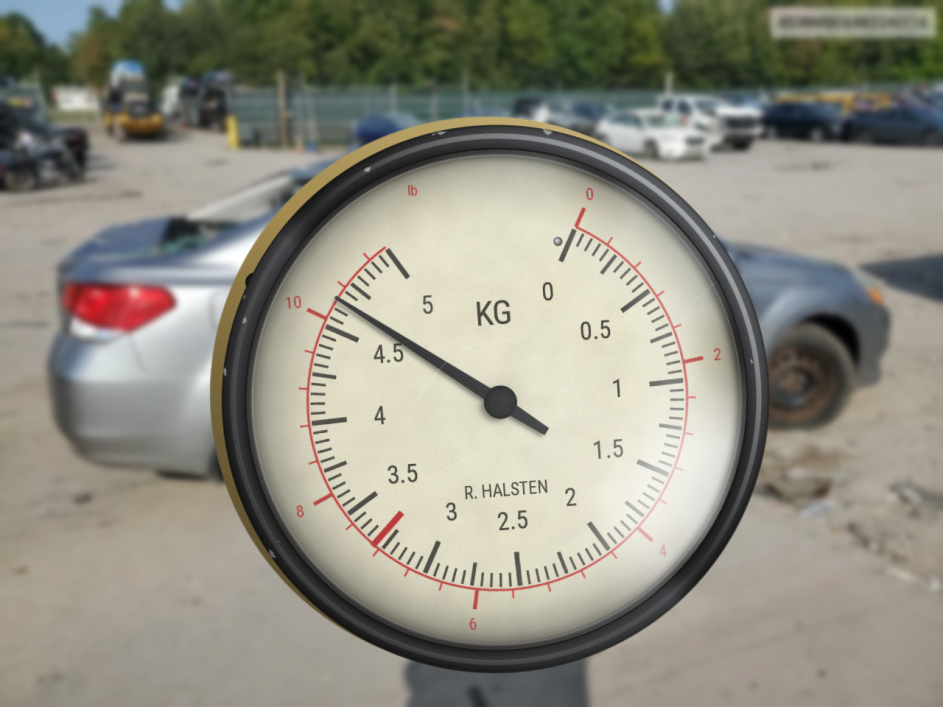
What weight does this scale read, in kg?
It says 4.65 kg
